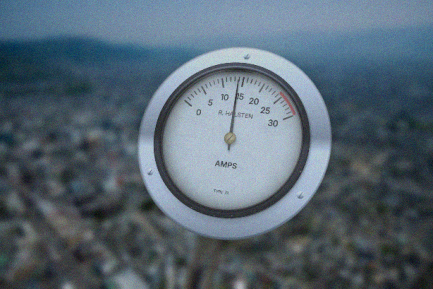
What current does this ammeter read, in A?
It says 14 A
